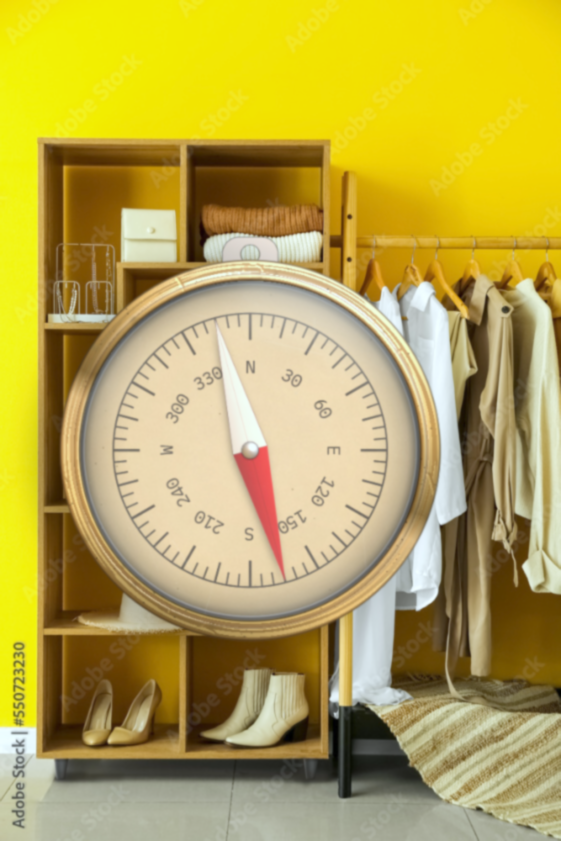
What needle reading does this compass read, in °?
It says 165 °
